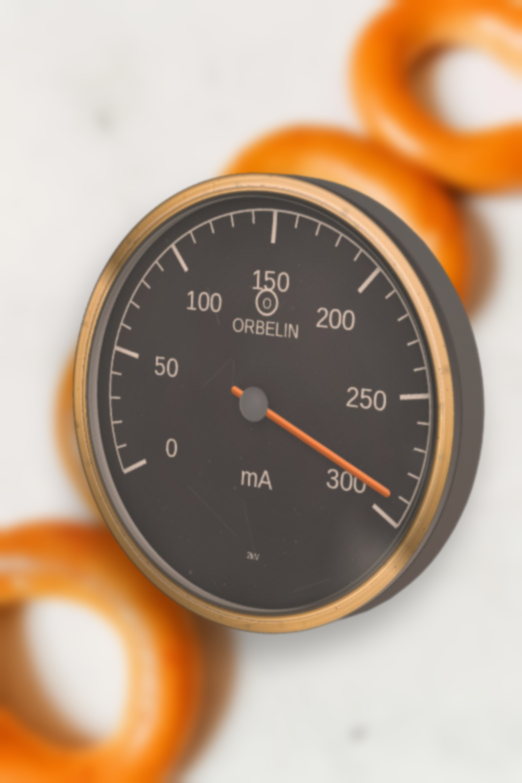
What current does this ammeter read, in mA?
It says 290 mA
